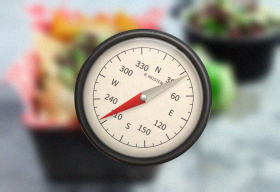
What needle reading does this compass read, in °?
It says 215 °
